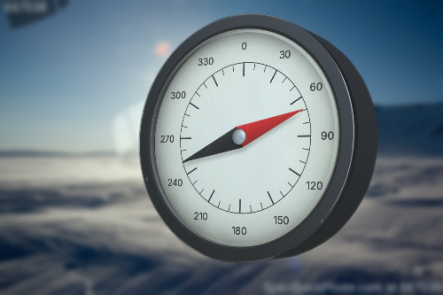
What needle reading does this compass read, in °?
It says 70 °
